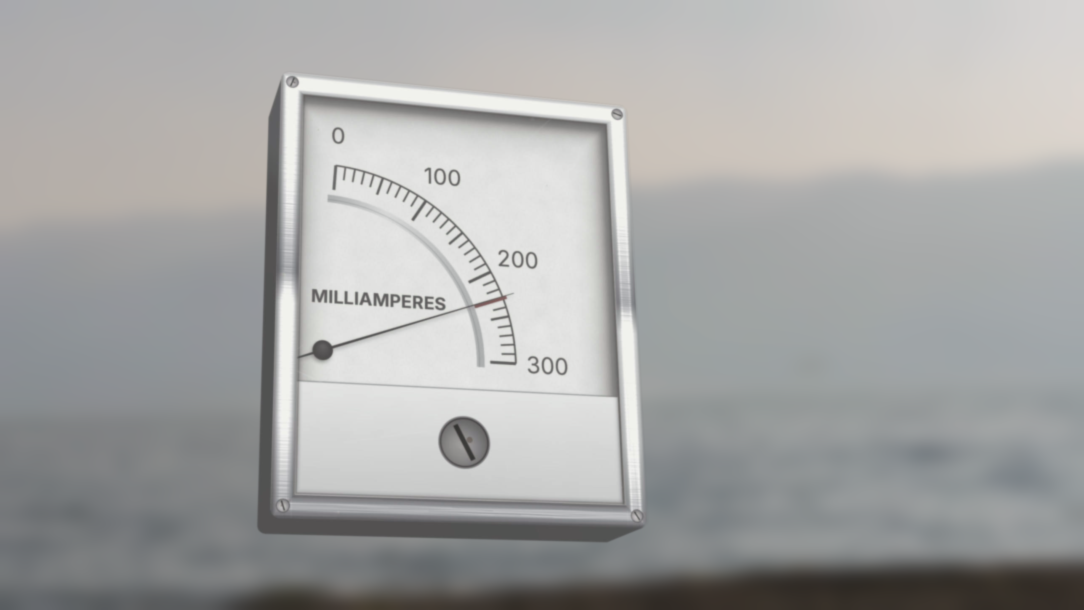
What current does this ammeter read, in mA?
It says 230 mA
